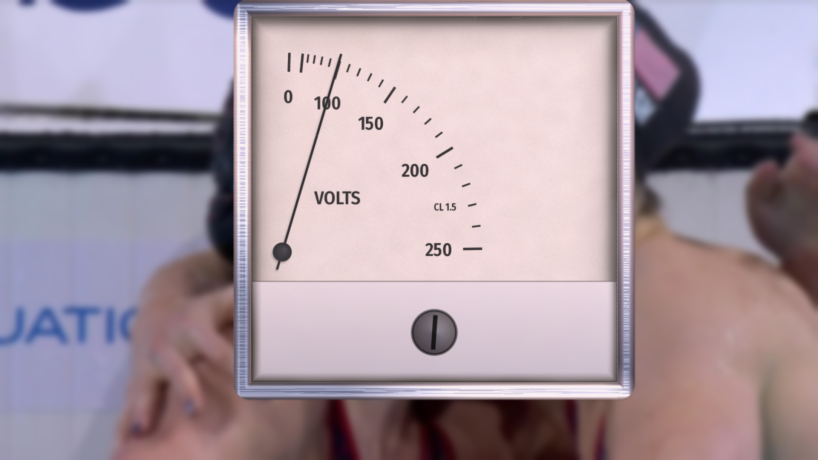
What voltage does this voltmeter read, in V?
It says 100 V
